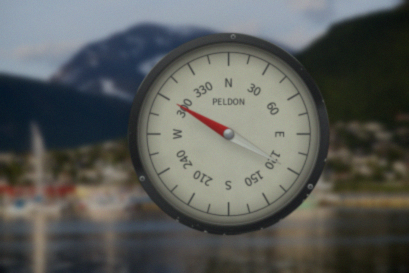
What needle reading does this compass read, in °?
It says 300 °
